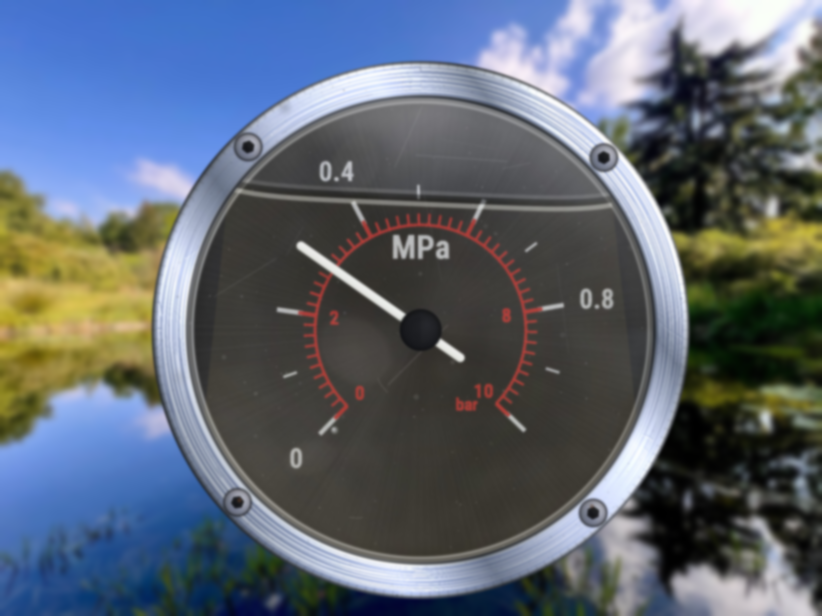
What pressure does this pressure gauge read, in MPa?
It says 0.3 MPa
